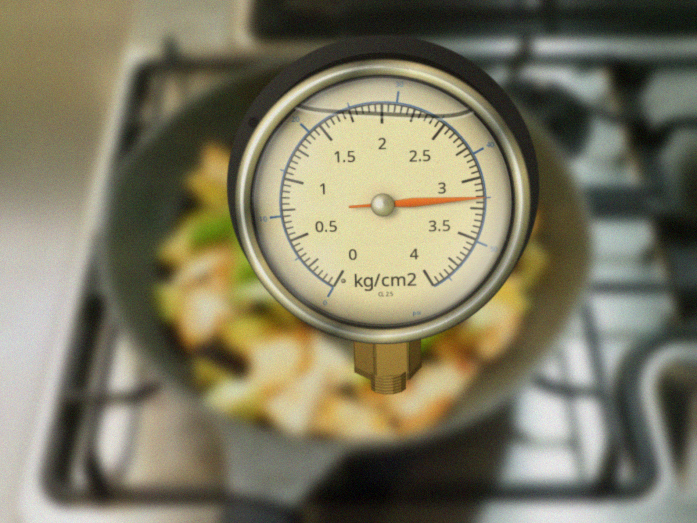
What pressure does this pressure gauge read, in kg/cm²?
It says 3.15 kg/cm²
